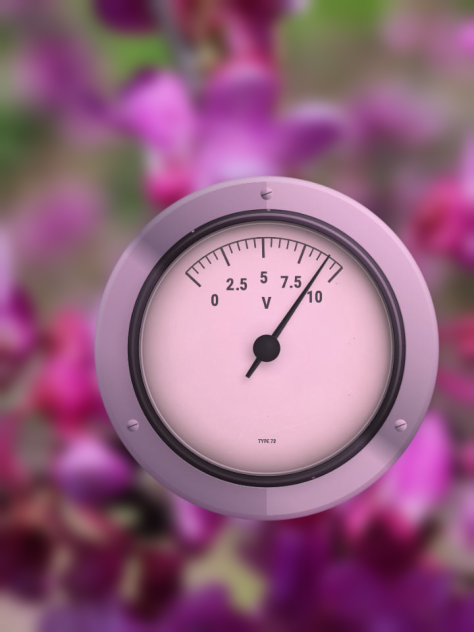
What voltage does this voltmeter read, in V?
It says 9 V
